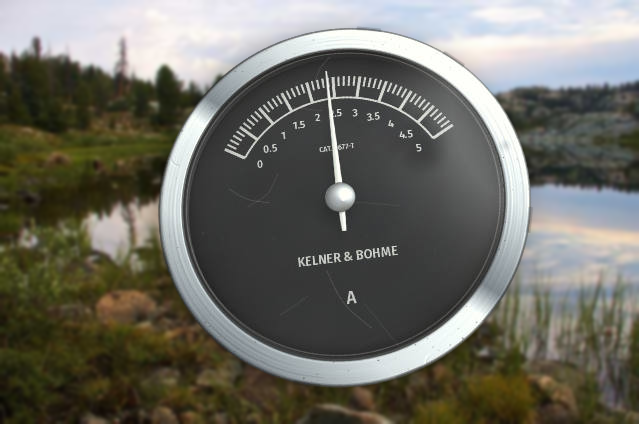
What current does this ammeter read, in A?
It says 2.4 A
